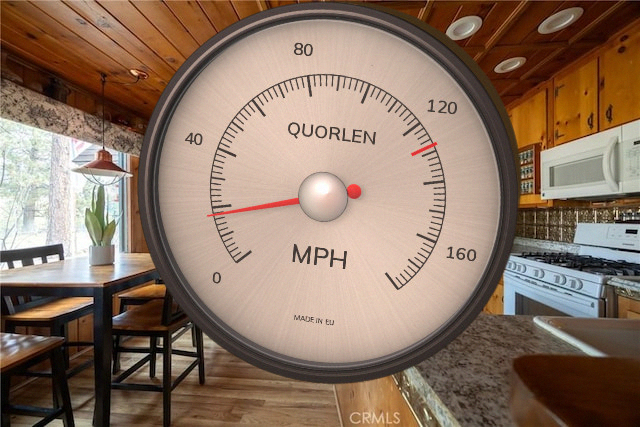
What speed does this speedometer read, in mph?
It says 18 mph
